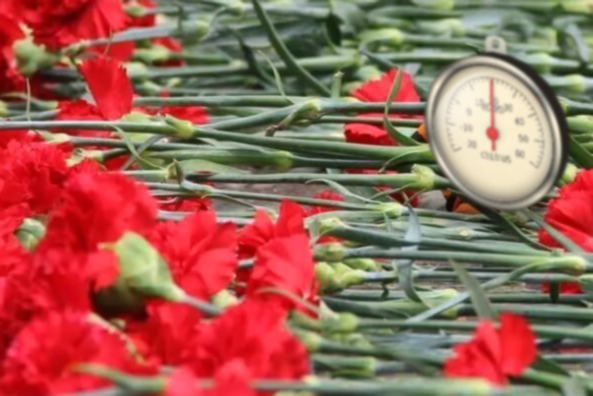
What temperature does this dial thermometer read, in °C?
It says 20 °C
